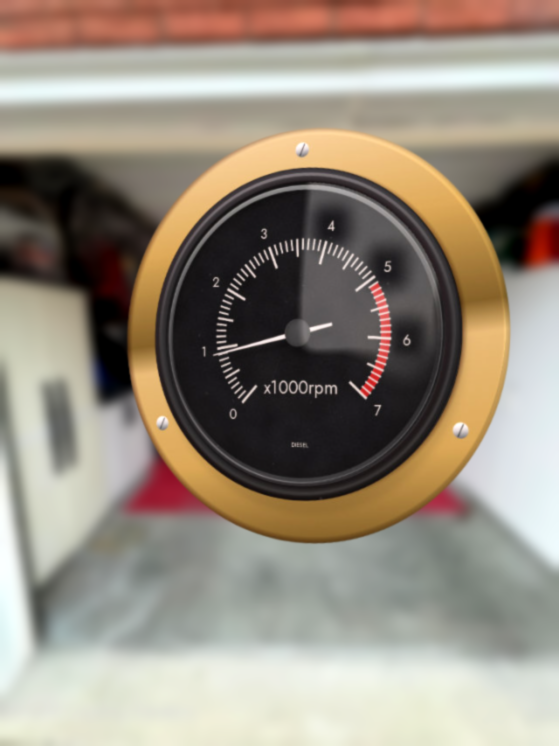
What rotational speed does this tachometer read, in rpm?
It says 900 rpm
